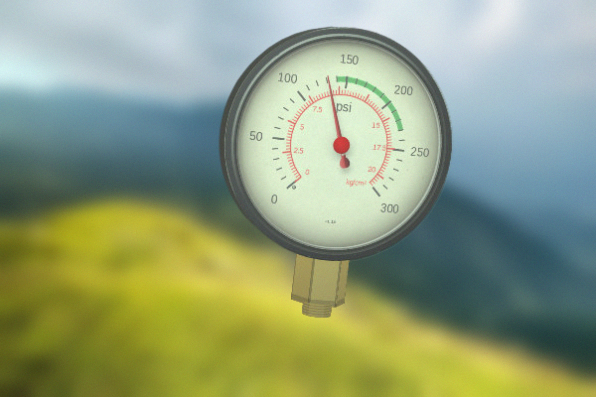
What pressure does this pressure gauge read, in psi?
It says 130 psi
